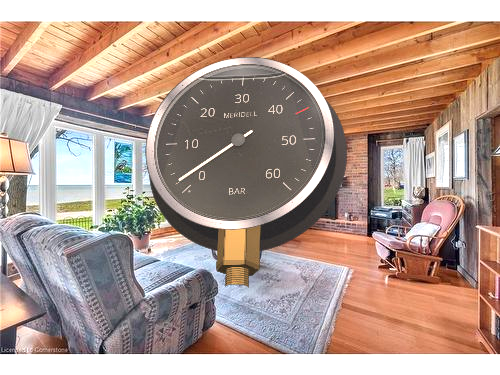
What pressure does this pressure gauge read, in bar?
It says 2 bar
